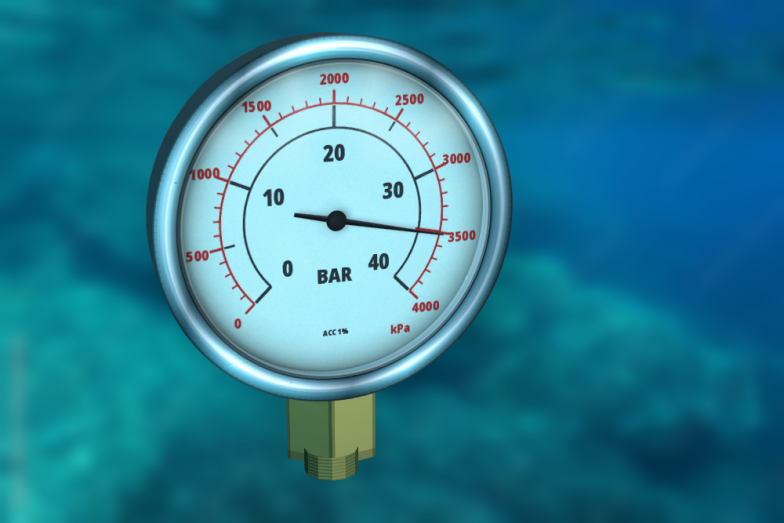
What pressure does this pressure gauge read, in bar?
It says 35 bar
